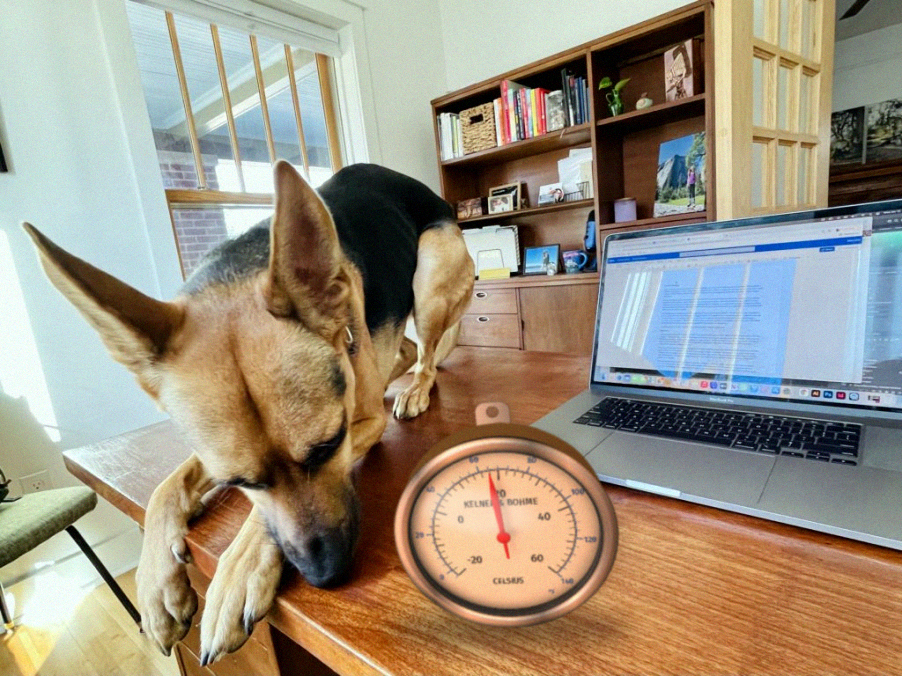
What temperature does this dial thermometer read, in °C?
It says 18 °C
